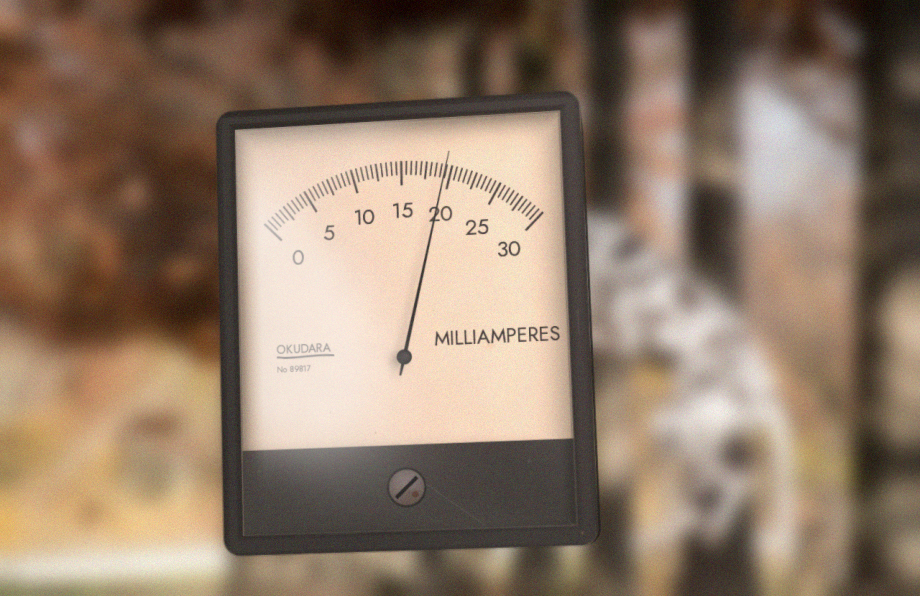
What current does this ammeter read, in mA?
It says 19.5 mA
